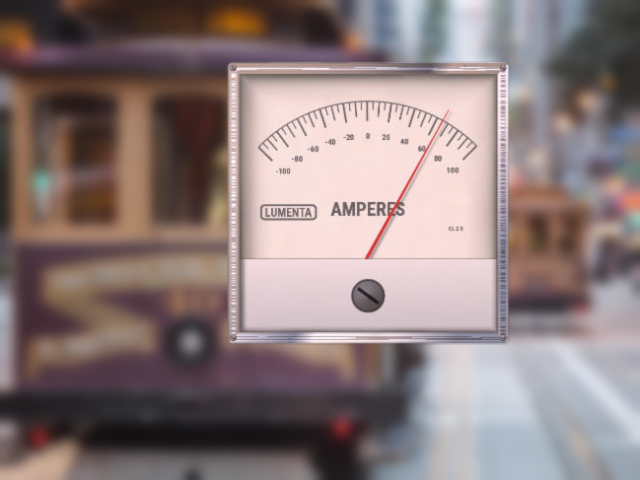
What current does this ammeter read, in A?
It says 65 A
